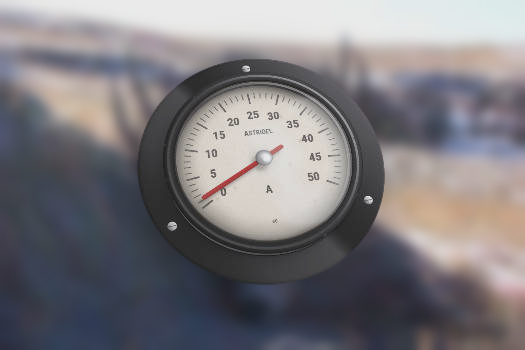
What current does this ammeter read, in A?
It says 1 A
